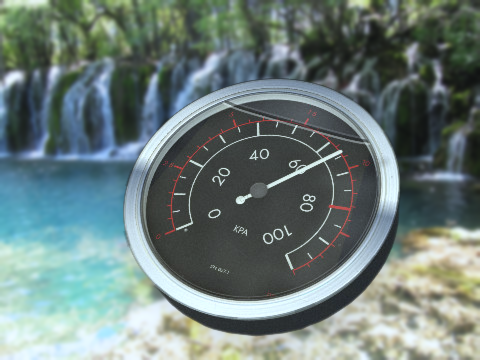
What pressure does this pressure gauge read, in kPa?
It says 65 kPa
